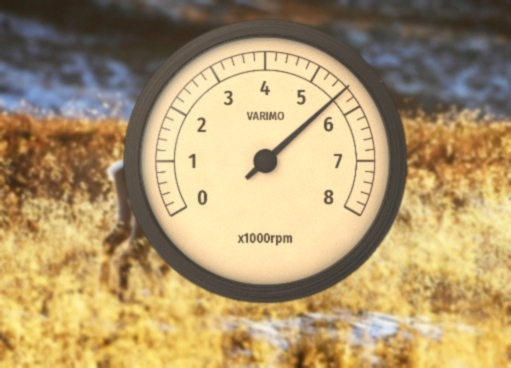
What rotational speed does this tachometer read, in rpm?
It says 5600 rpm
